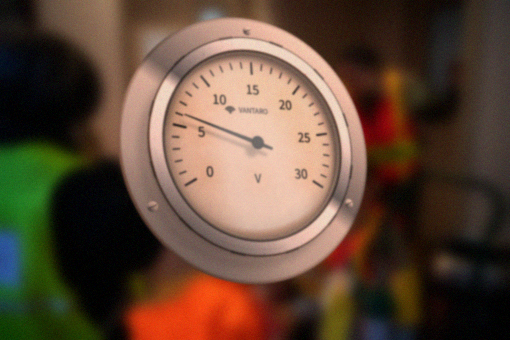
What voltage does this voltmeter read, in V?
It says 6 V
